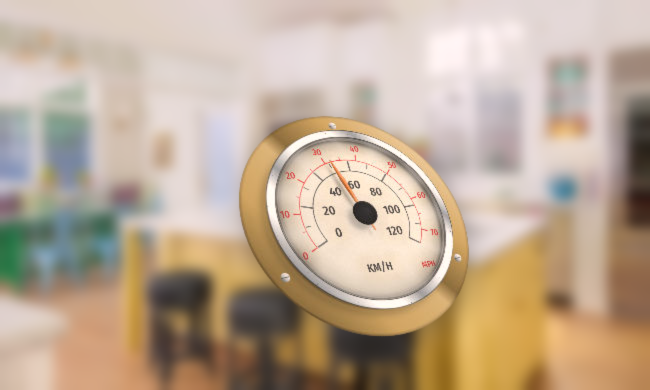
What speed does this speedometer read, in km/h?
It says 50 km/h
